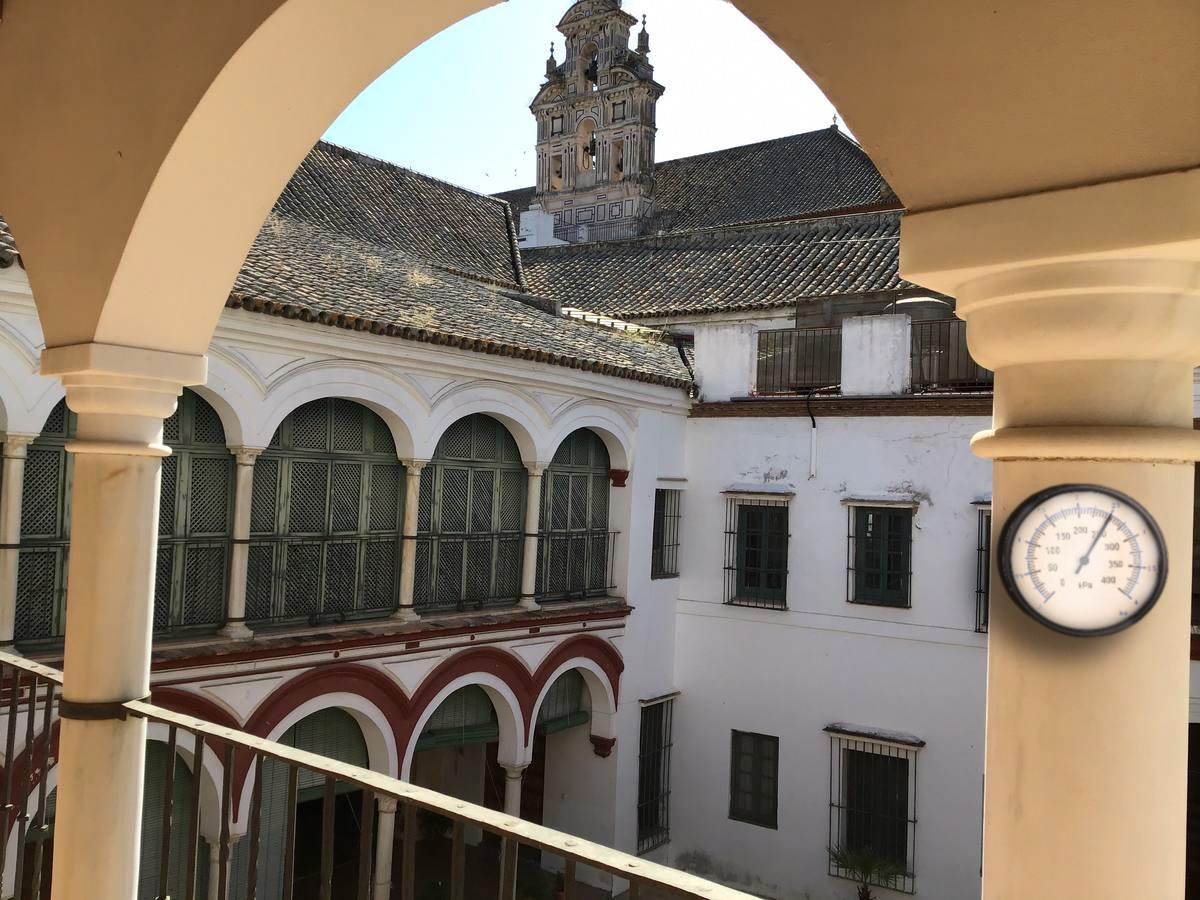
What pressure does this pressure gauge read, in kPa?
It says 250 kPa
